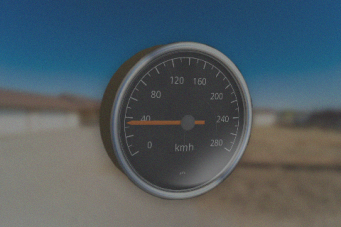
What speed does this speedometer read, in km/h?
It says 35 km/h
